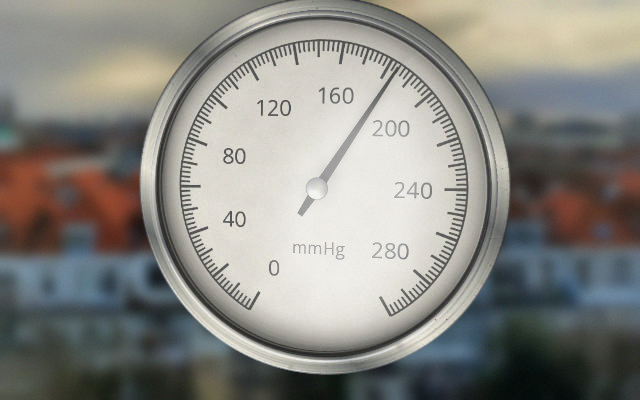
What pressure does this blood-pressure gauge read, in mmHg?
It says 184 mmHg
